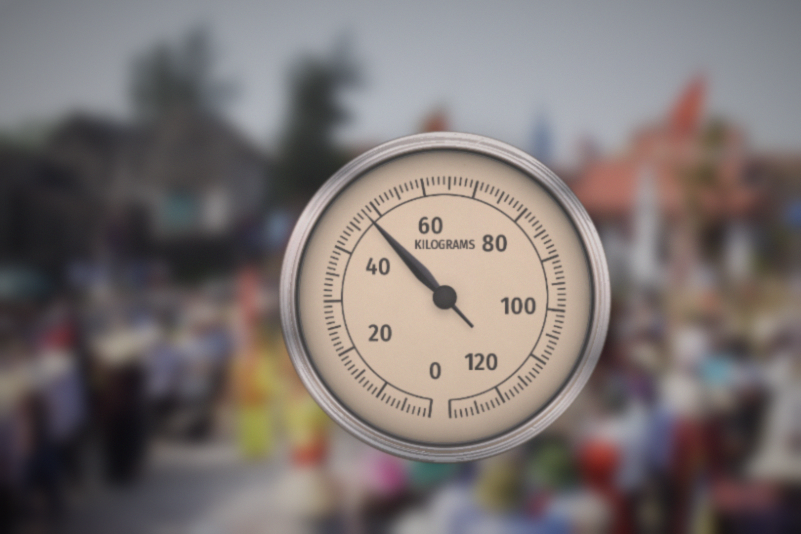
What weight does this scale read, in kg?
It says 48 kg
